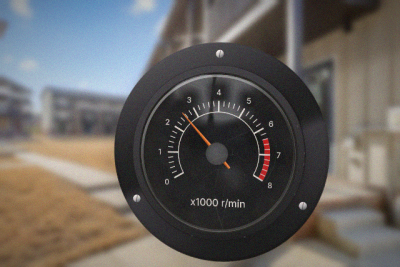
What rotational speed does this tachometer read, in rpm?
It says 2600 rpm
